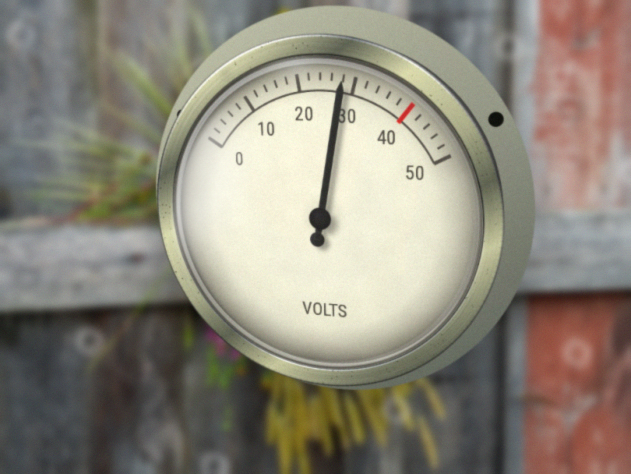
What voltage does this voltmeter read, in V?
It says 28 V
